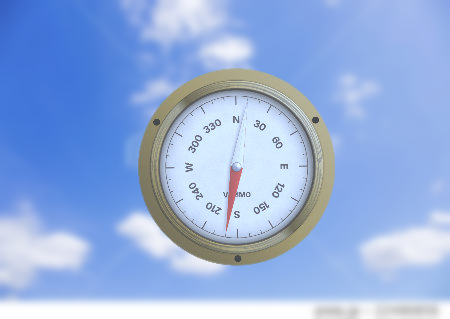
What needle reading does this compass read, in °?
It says 190 °
